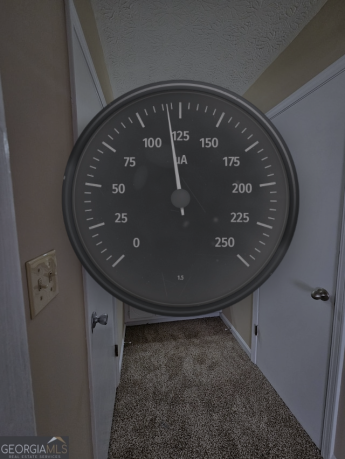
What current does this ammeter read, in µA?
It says 117.5 µA
